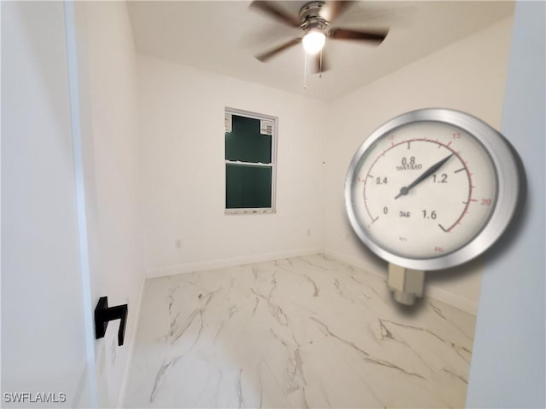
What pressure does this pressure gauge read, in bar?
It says 1.1 bar
